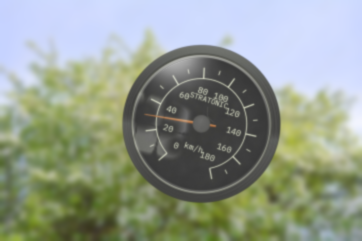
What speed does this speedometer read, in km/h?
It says 30 km/h
